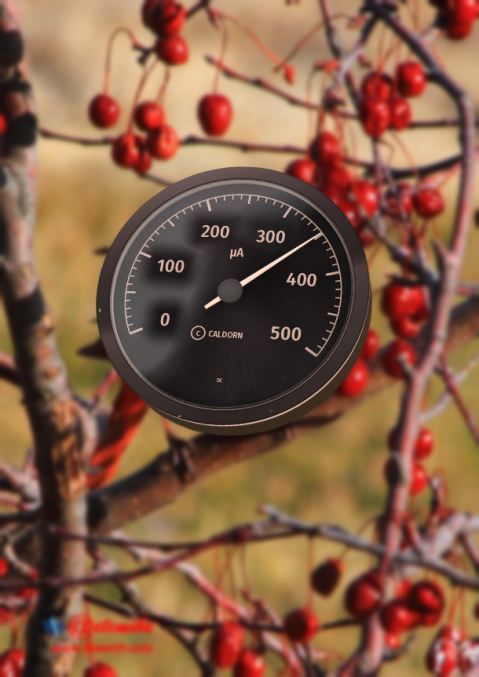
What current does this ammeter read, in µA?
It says 350 µA
